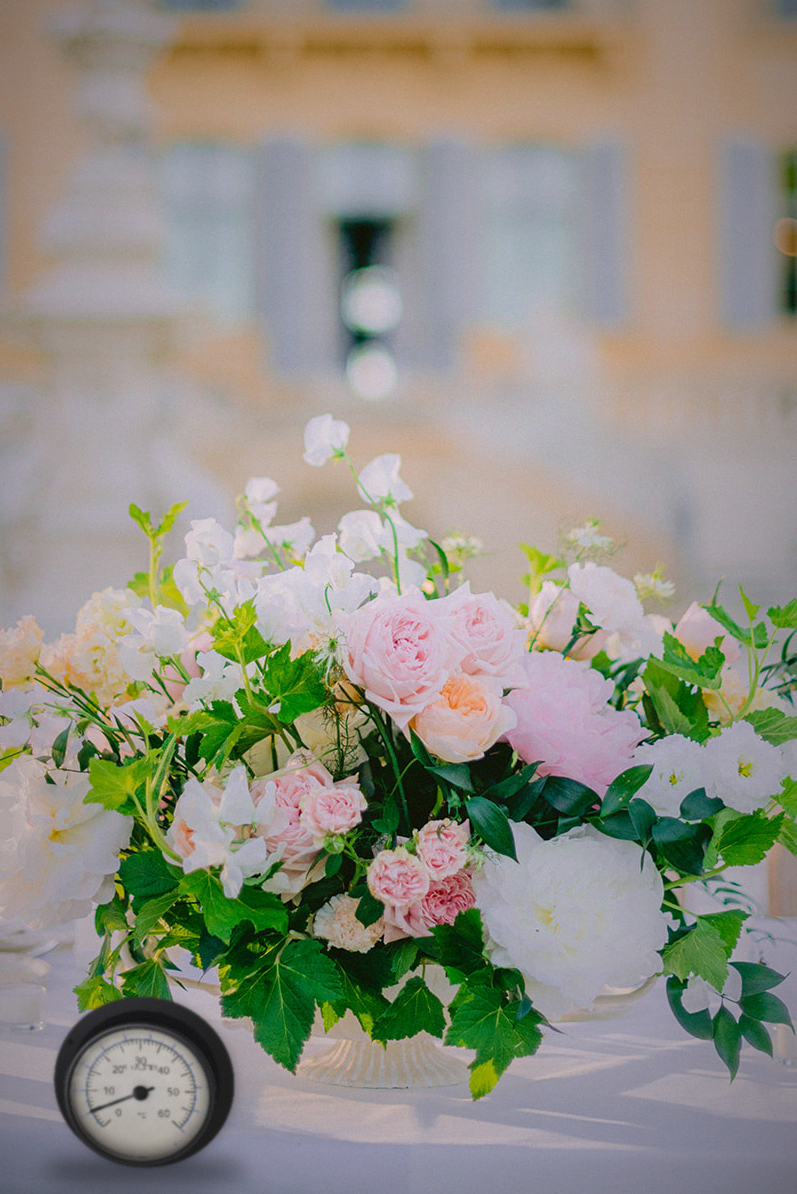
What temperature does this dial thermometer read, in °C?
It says 5 °C
